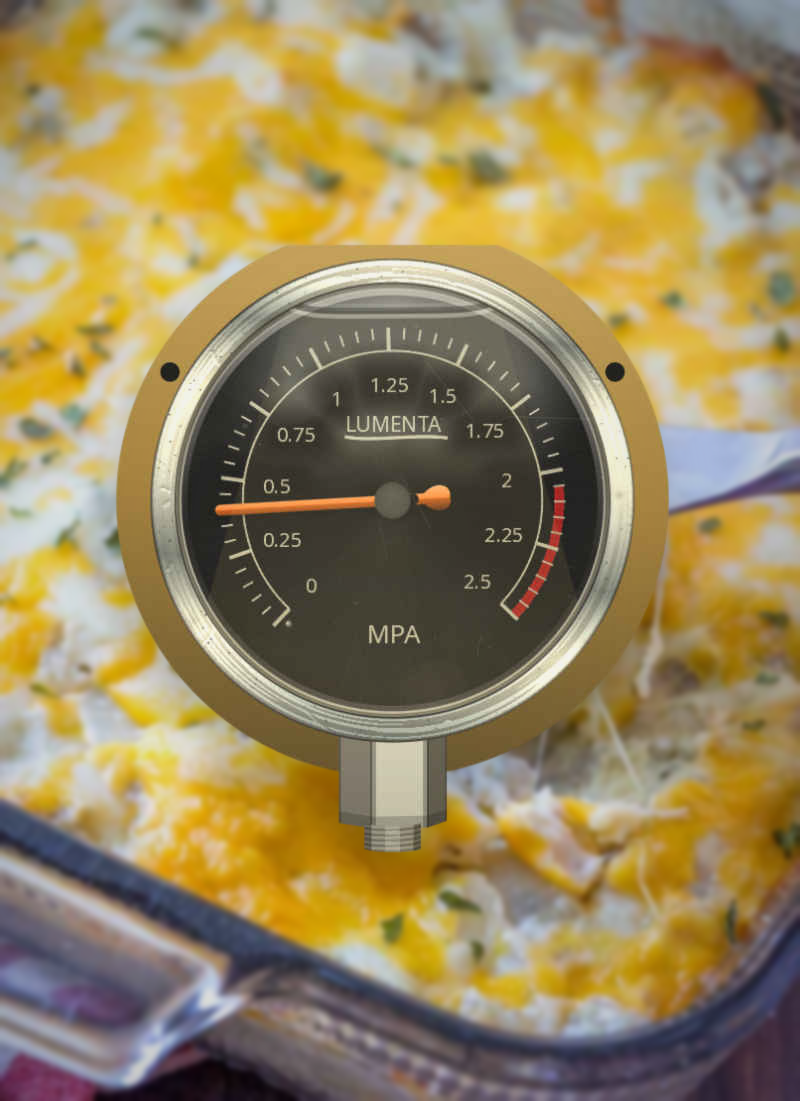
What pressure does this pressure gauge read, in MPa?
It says 0.4 MPa
